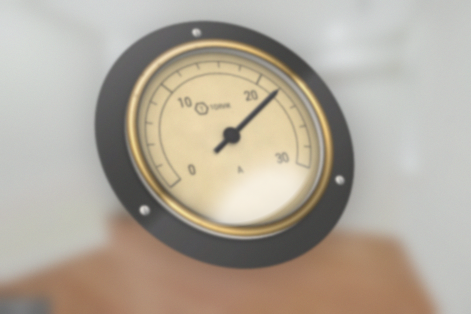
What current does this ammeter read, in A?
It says 22 A
